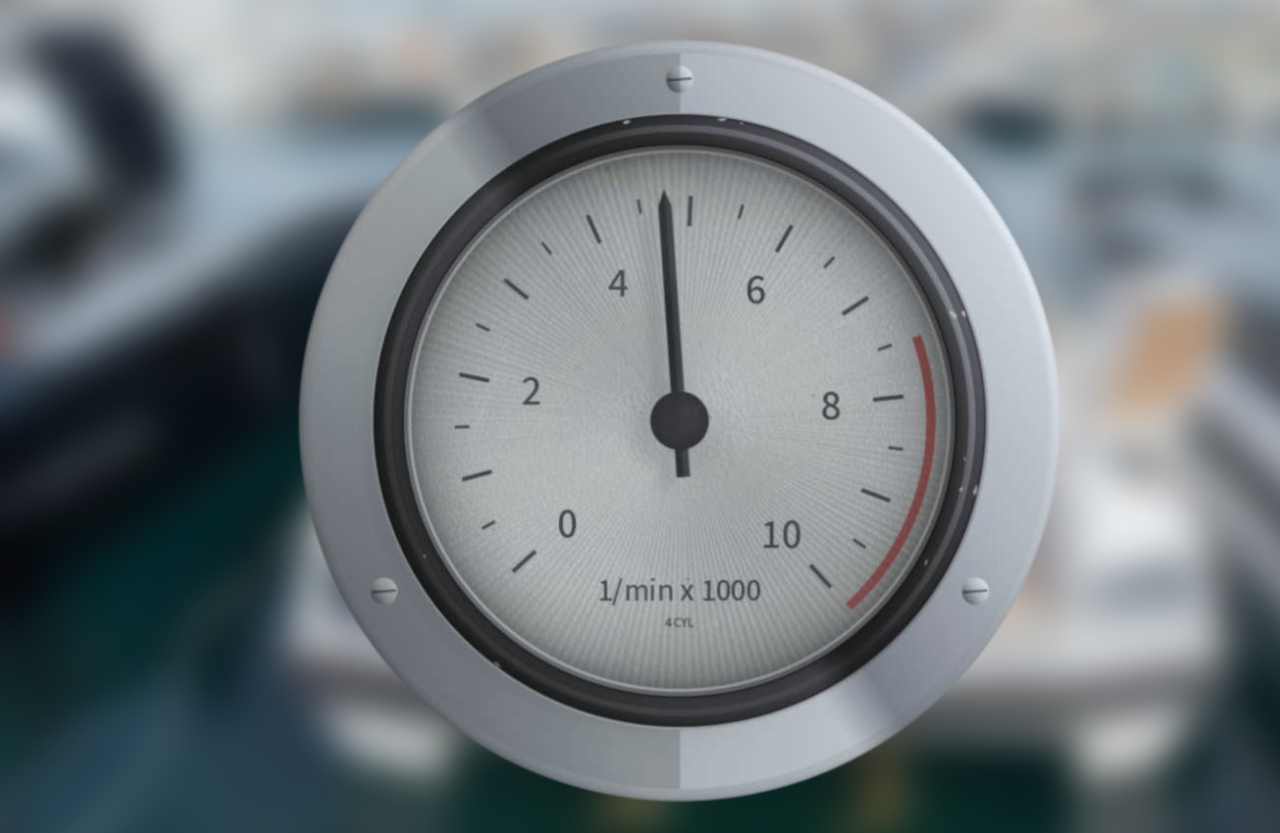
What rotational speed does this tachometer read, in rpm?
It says 4750 rpm
